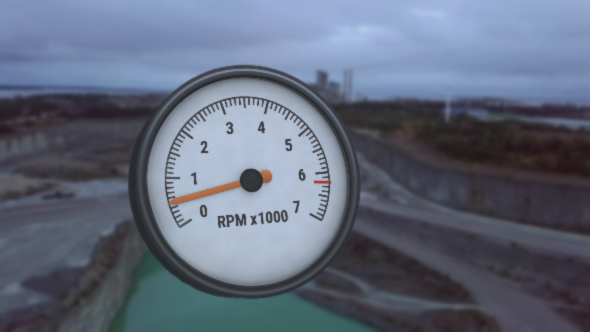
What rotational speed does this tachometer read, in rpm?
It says 500 rpm
